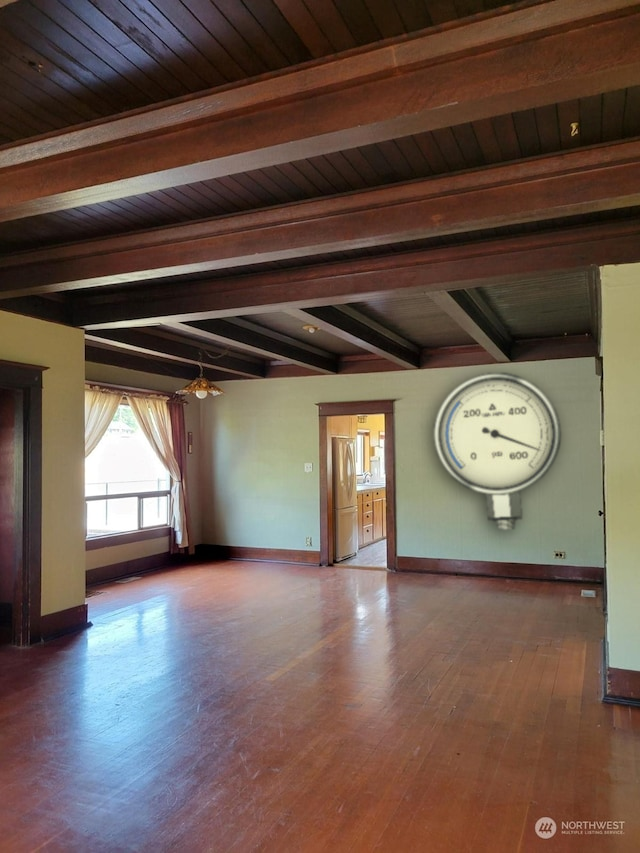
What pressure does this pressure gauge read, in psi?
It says 550 psi
